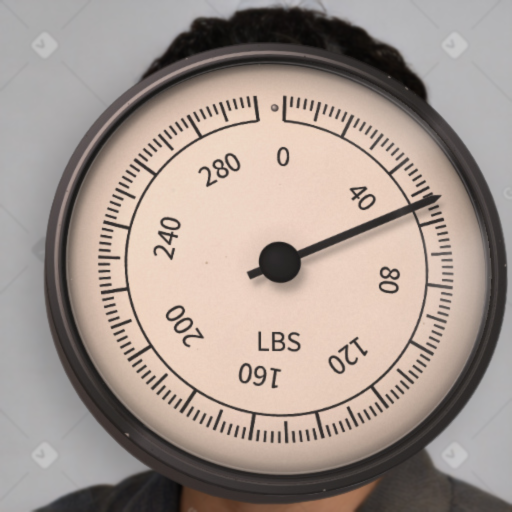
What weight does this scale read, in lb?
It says 54 lb
